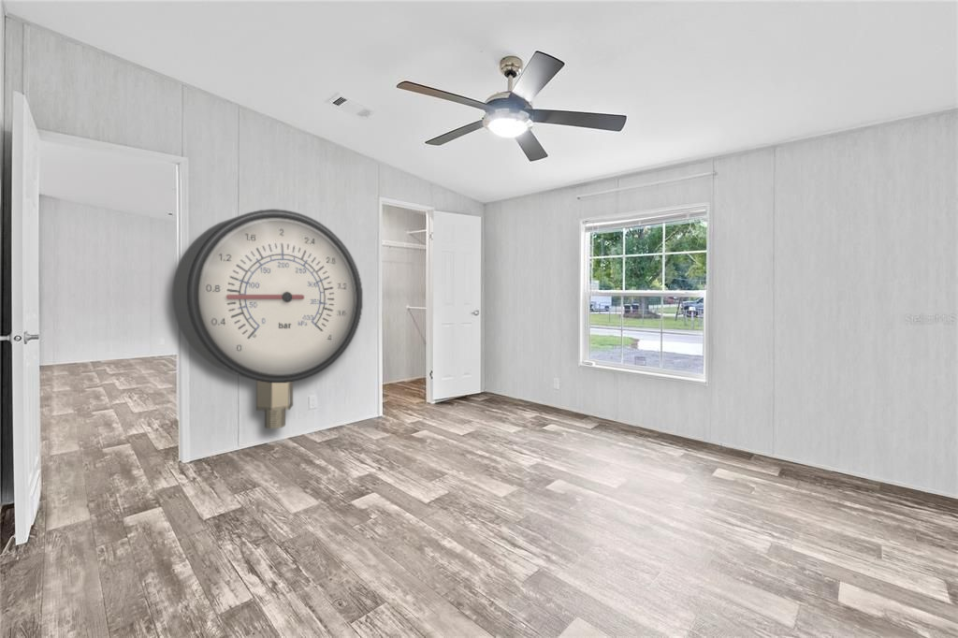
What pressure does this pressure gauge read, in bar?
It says 0.7 bar
